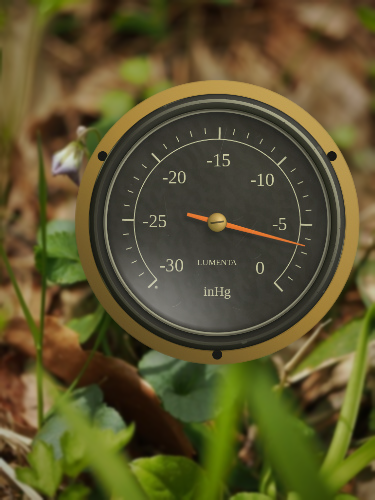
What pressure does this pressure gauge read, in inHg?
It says -3.5 inHg
